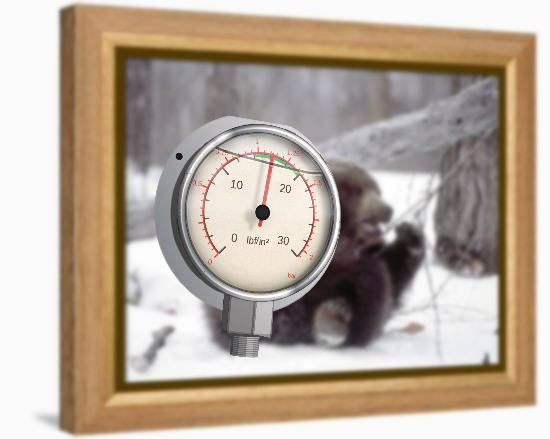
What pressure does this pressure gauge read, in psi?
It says 16 psi
